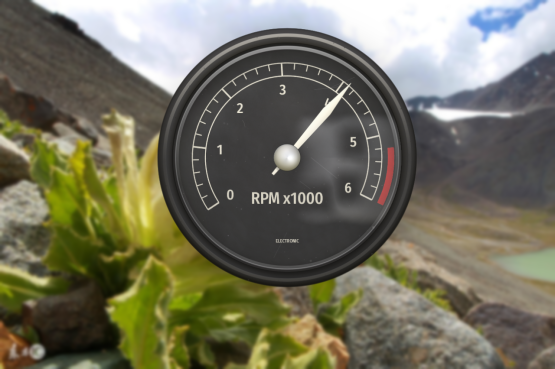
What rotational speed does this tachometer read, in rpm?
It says 4100 rpm
